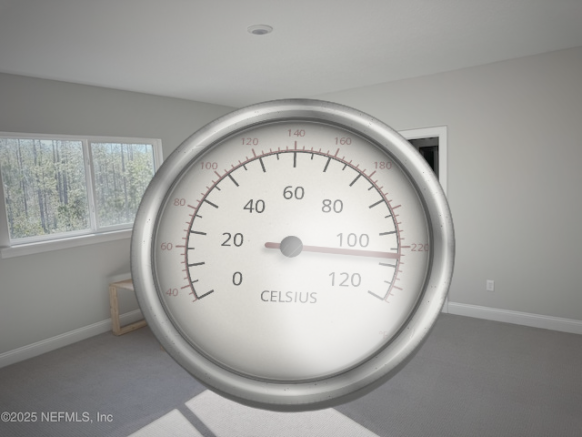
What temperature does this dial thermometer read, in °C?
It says 107.5 °C
